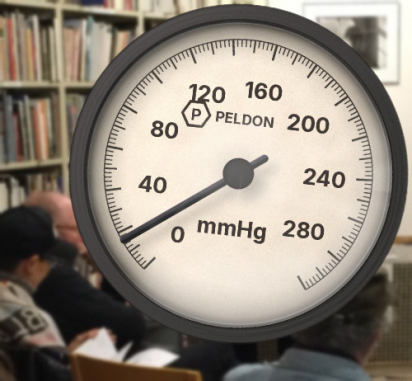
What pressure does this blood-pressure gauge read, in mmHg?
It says 16 mmHg
